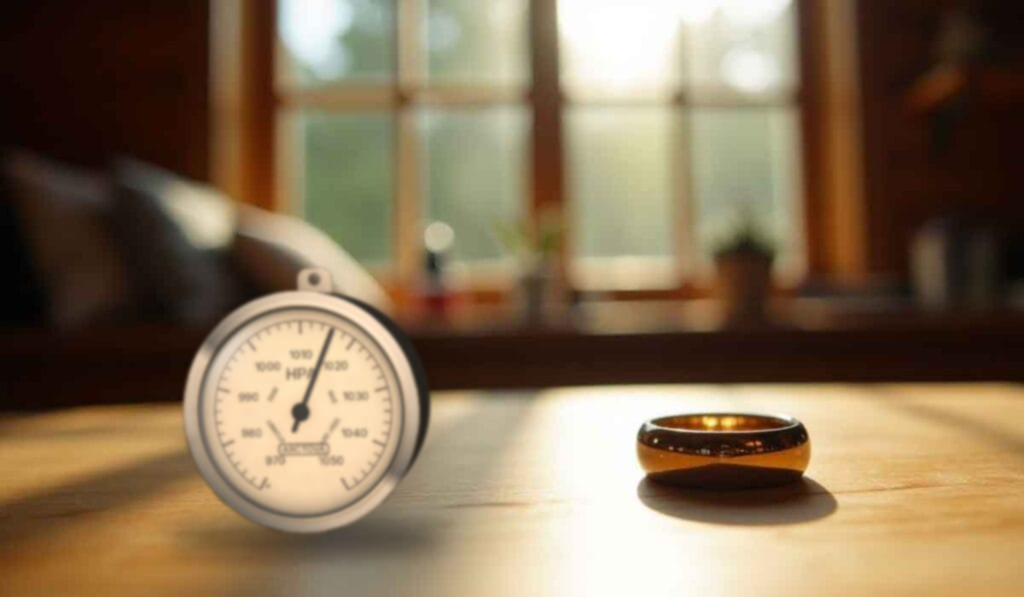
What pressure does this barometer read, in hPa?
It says 1016 hPa
